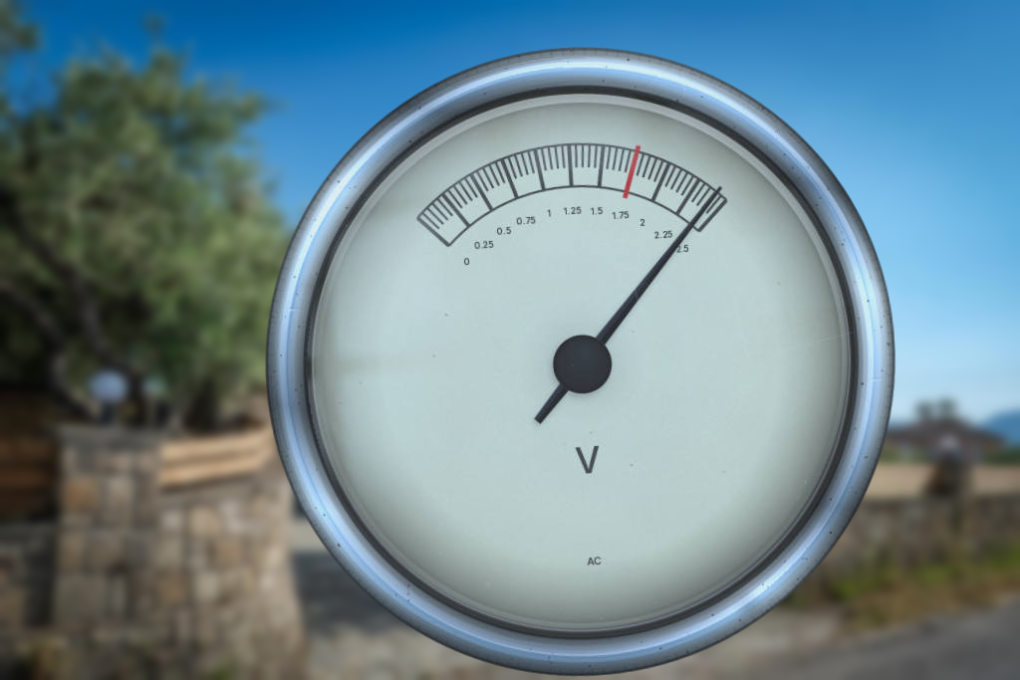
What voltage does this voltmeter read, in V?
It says 2.4 V
